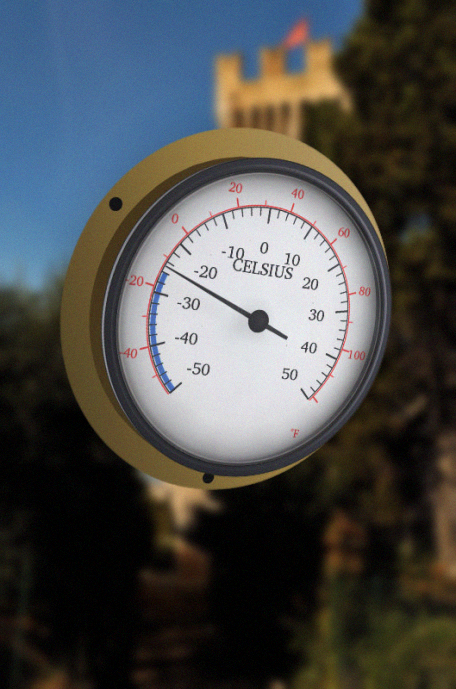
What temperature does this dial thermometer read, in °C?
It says -25 °C
